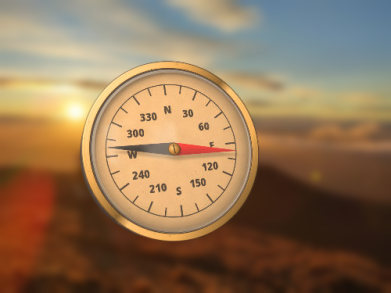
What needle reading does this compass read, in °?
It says 97.5 °
